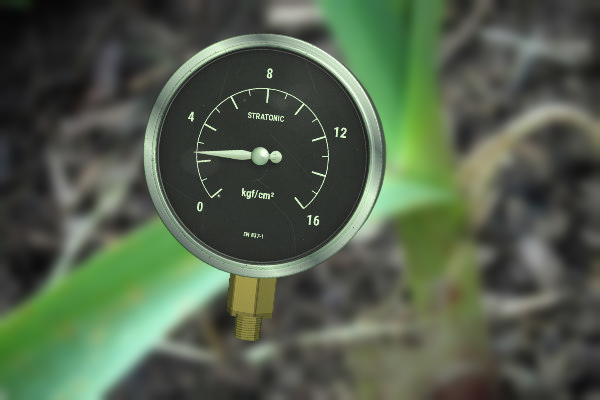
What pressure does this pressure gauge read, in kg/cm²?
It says 2.5 kg/cm²
